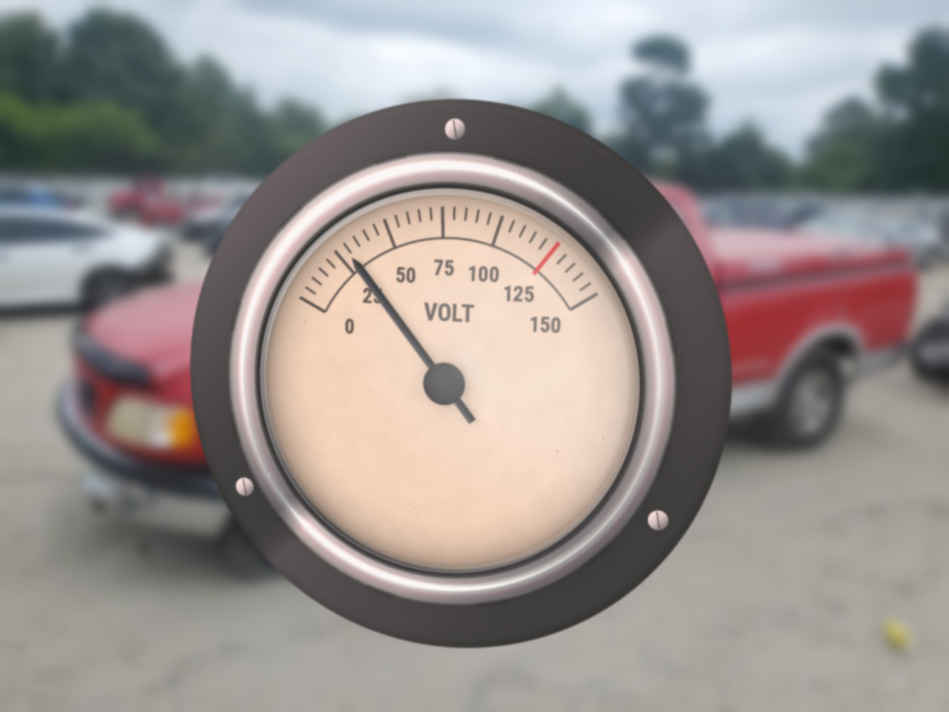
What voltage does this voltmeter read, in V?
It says 30 V
